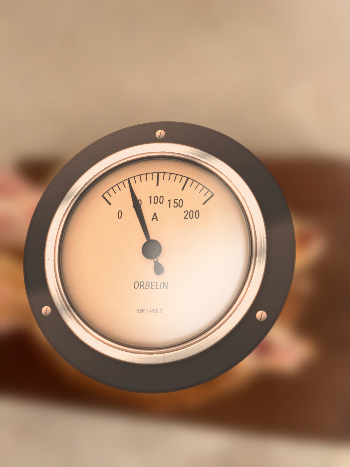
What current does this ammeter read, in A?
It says 50 A
